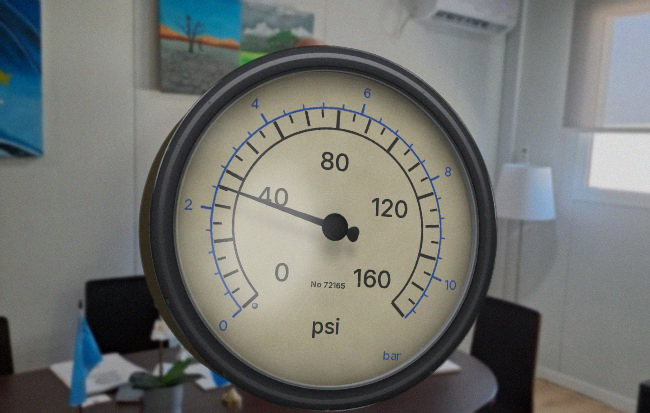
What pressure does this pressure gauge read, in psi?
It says 35 psi
